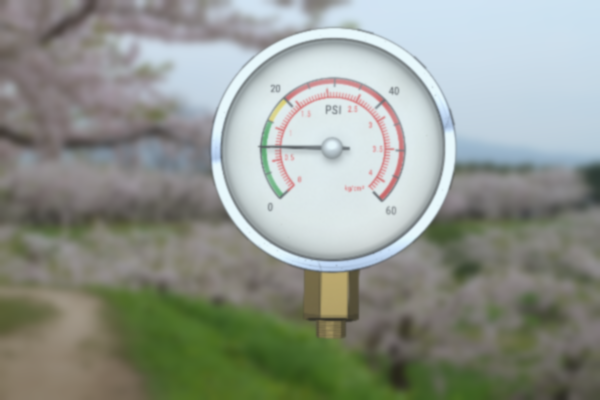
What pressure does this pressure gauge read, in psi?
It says 10 psi
